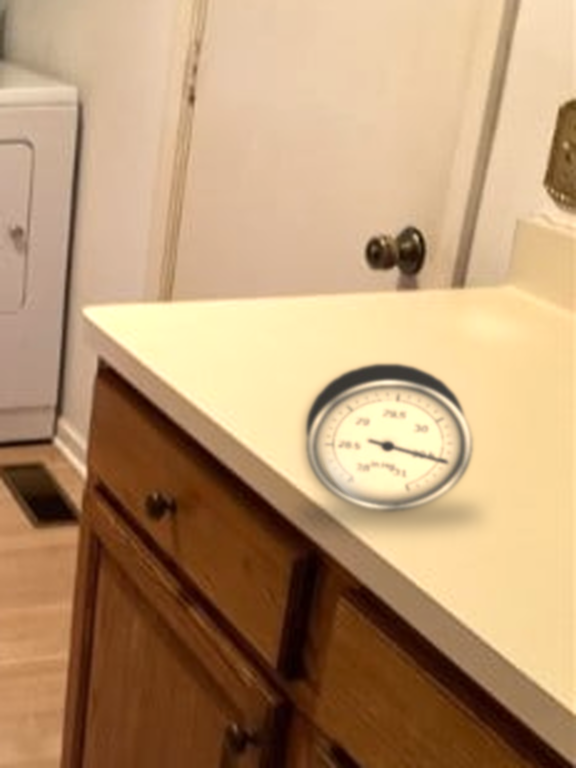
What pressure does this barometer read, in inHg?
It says 30.5 inHg
